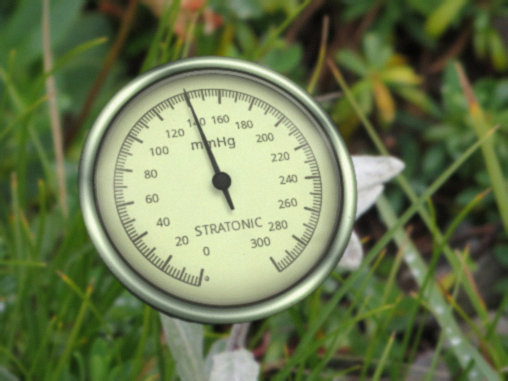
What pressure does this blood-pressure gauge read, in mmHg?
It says 140 mmHg
